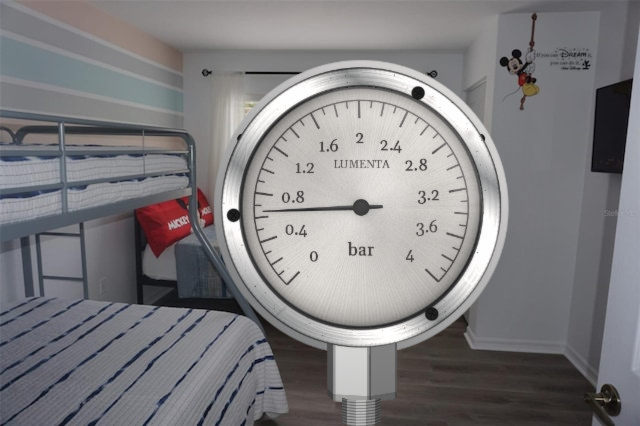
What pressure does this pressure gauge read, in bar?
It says 0.65 bar
